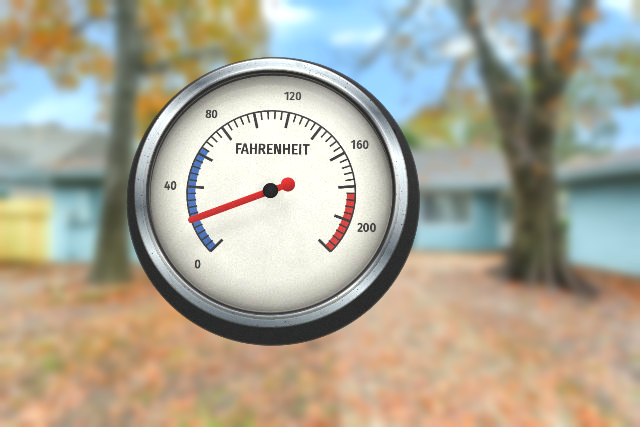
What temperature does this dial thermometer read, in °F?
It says 20 °F
